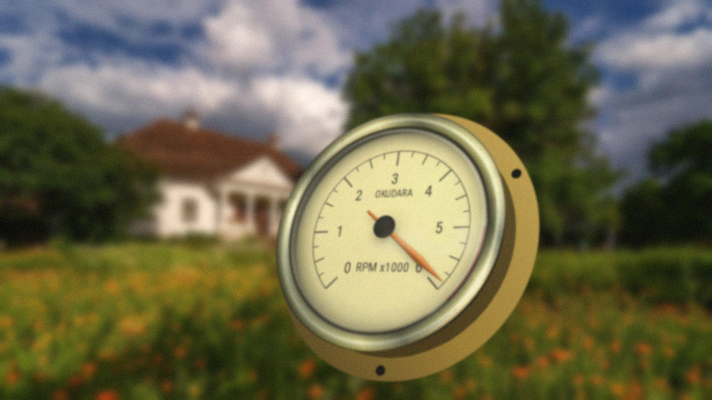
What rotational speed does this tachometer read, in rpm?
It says 5875 rpm
